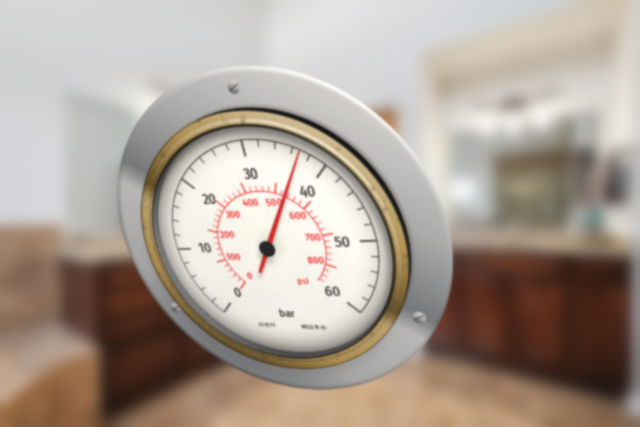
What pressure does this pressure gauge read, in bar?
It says 37 bar
